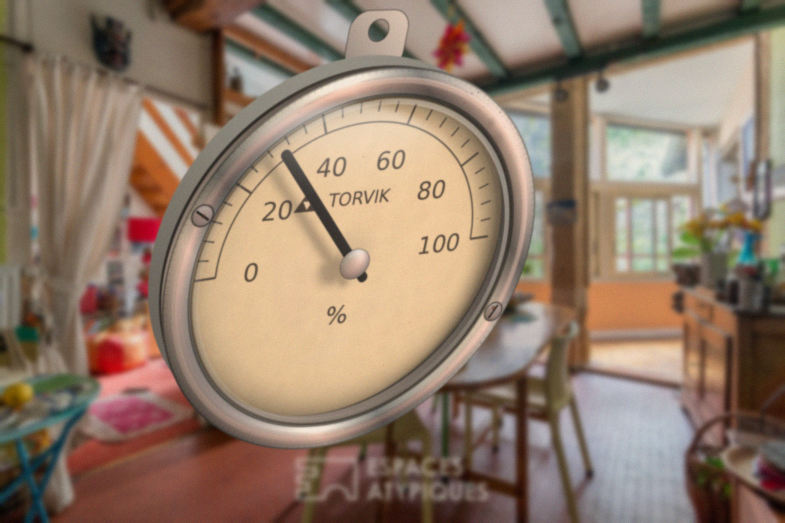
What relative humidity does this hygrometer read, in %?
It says 30 %
